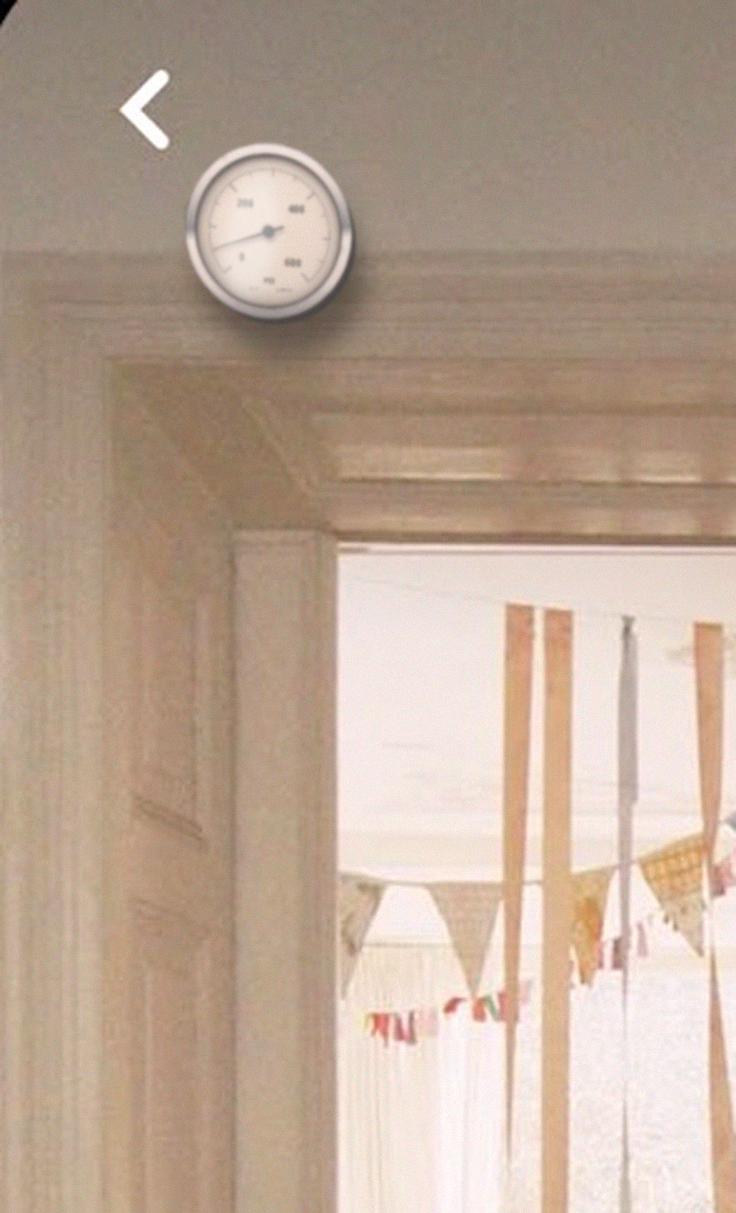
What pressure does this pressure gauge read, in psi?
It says 50 psi
